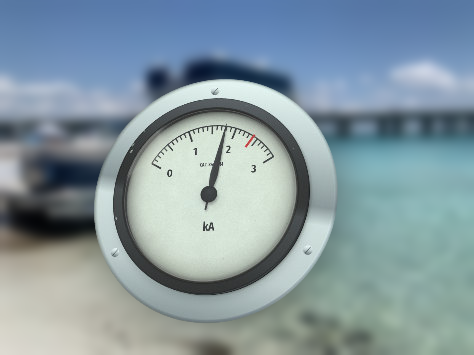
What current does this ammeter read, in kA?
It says 1.8 kA
